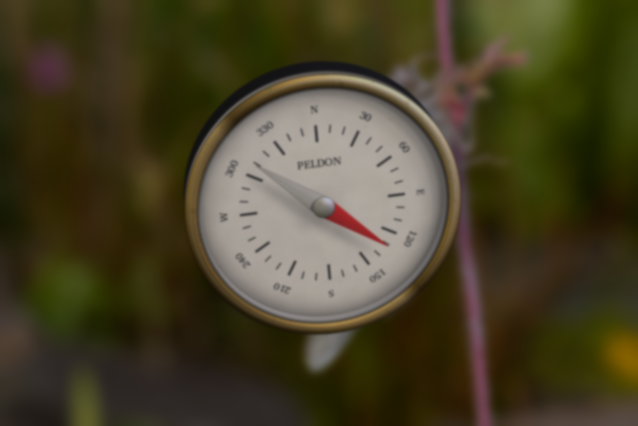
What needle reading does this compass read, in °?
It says 130 °
